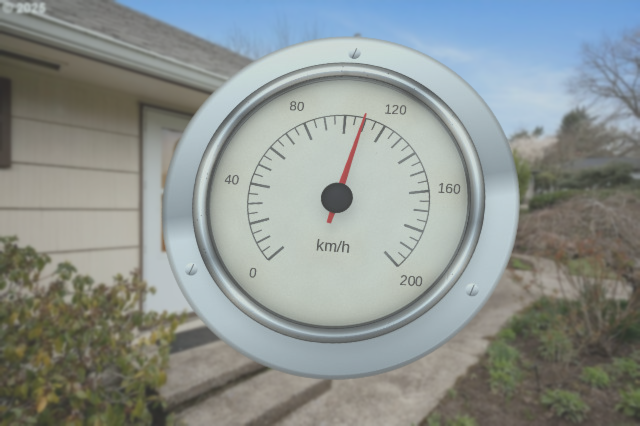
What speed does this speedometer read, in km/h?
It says 110 km/h
